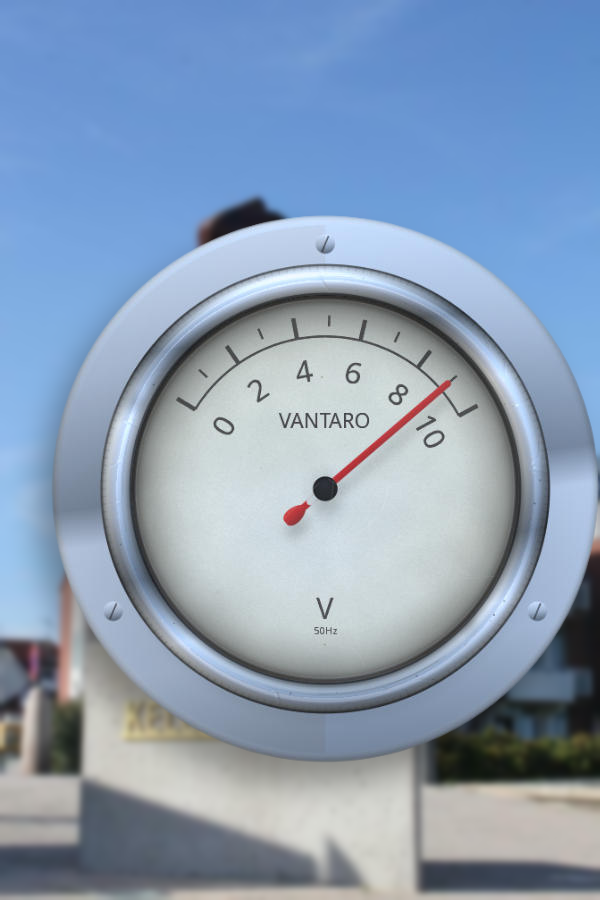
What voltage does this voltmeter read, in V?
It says 9 V
